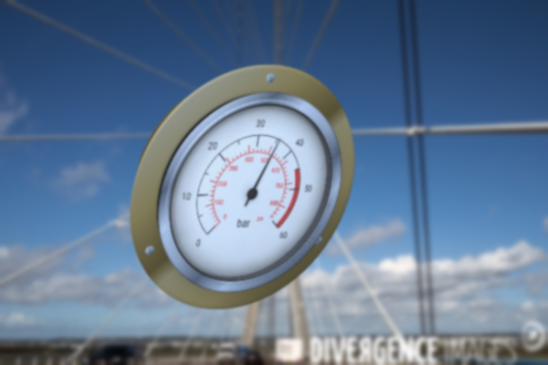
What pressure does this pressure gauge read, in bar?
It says 35 bar
